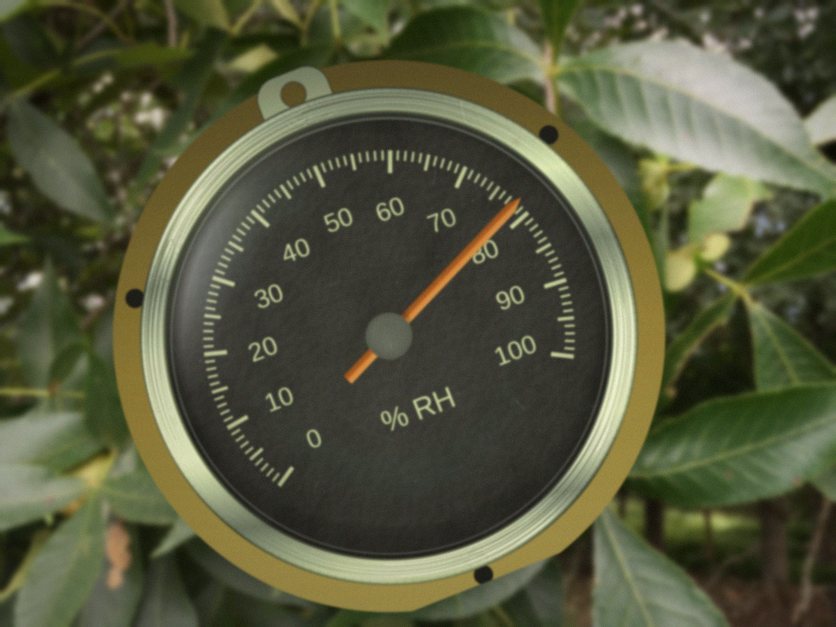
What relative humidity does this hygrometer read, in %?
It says 78 %
